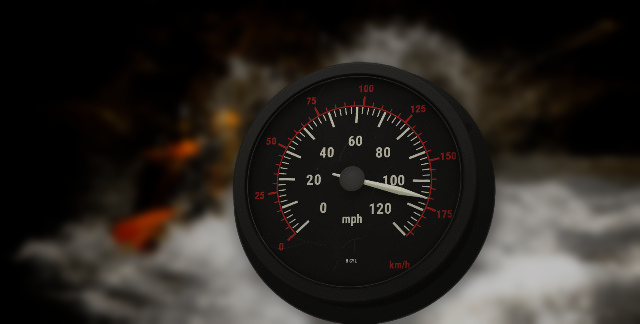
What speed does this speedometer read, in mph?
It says 106 mph
